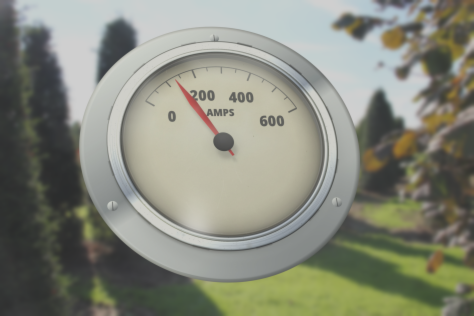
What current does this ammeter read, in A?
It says 125 A
